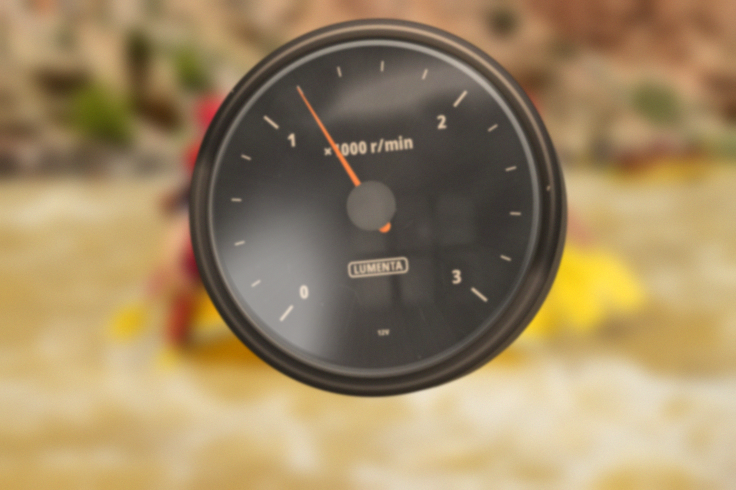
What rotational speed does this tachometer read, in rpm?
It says 1200 rpm
